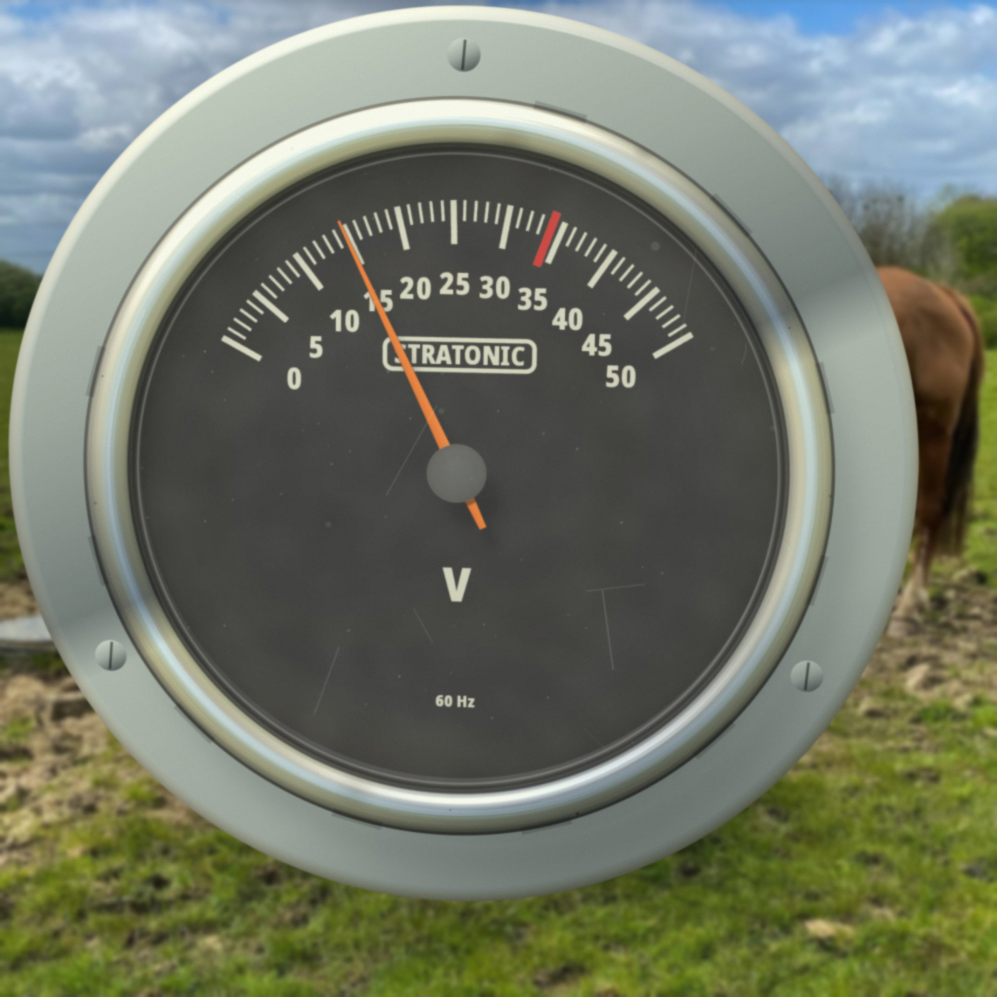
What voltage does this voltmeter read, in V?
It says 15 V
